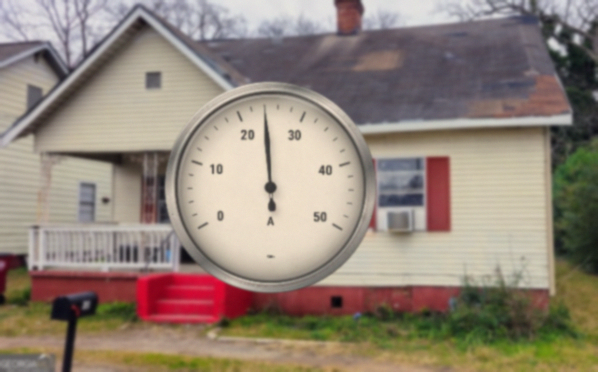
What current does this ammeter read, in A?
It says 24 A
